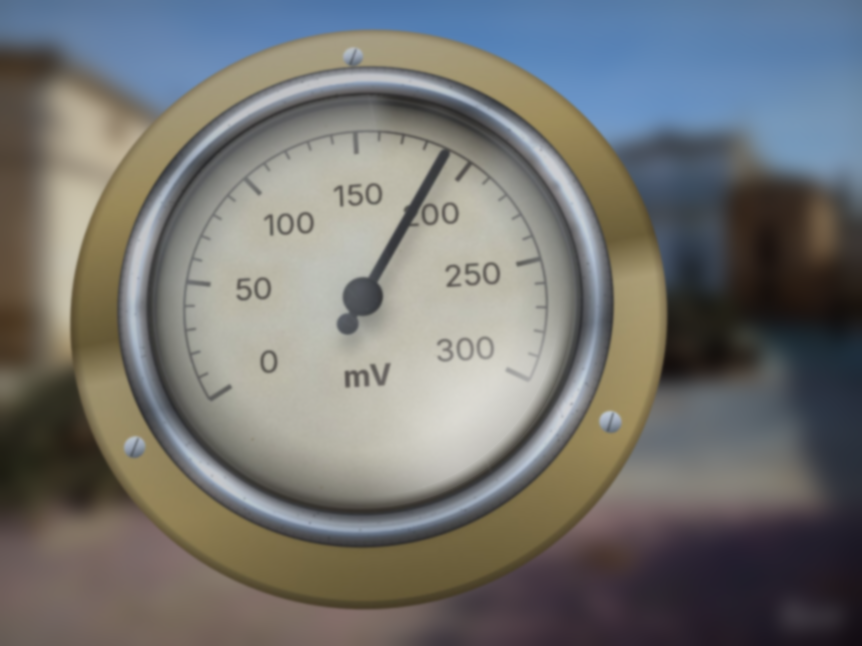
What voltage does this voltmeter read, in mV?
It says 190 mV
